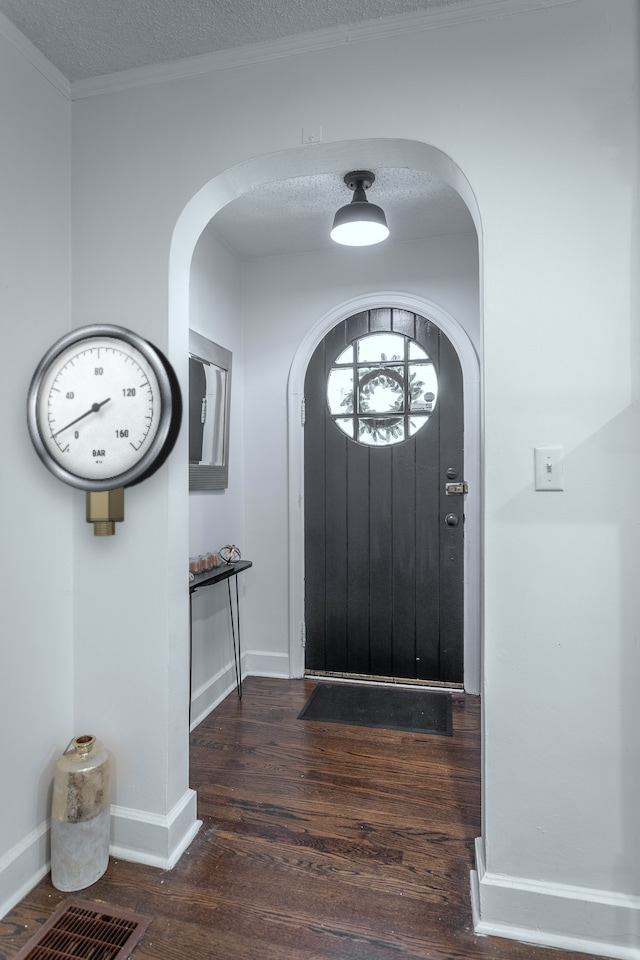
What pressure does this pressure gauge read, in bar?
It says 10 bar
